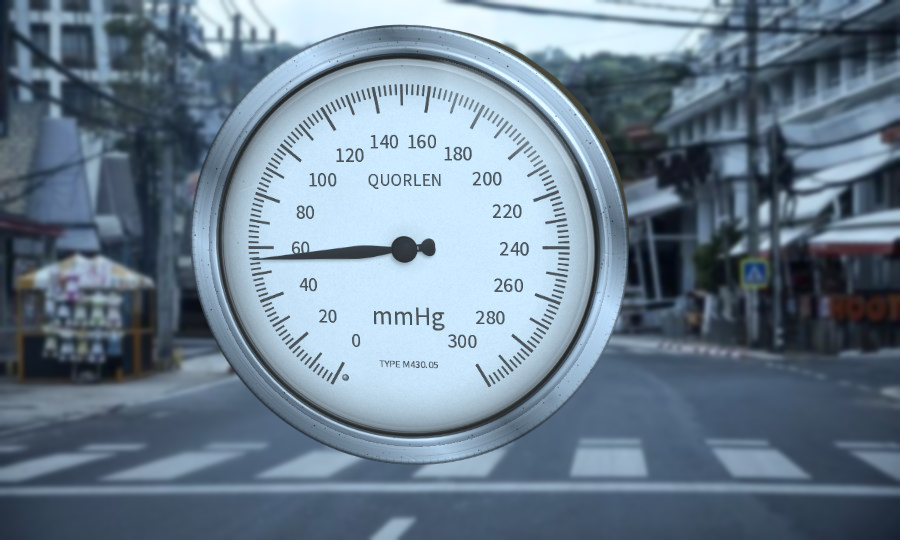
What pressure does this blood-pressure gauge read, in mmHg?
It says 56 mmHg
